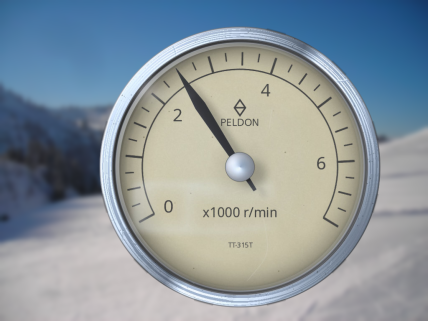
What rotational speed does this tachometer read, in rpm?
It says 2500 rpm
